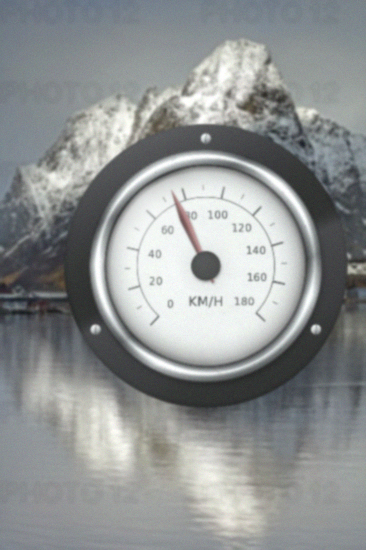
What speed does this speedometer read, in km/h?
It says 75 km/h
